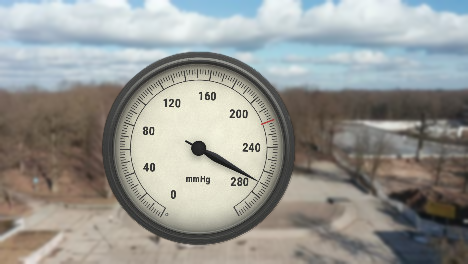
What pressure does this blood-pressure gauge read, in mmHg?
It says 270 mmHg
